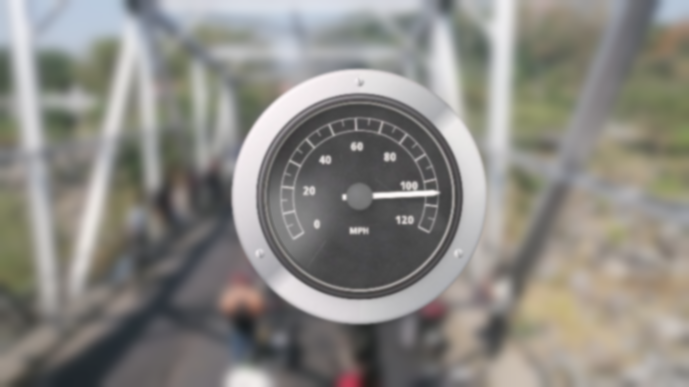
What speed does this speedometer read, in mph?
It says 105 mph
